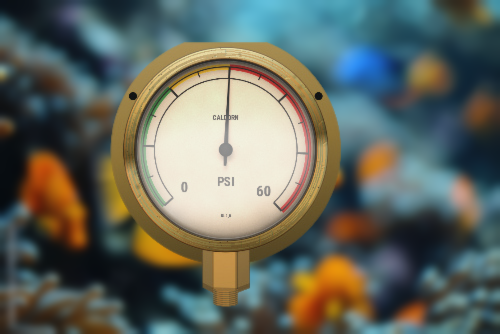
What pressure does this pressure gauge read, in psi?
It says 30 psi
